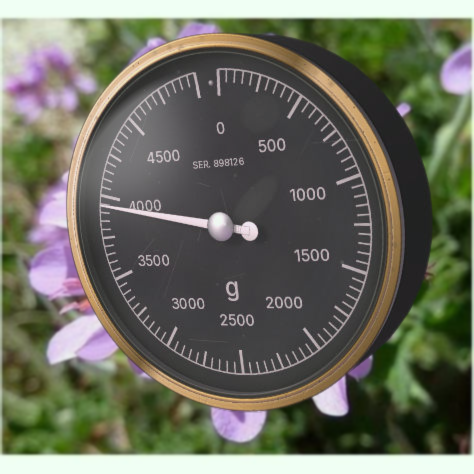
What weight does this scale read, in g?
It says 3950 g
